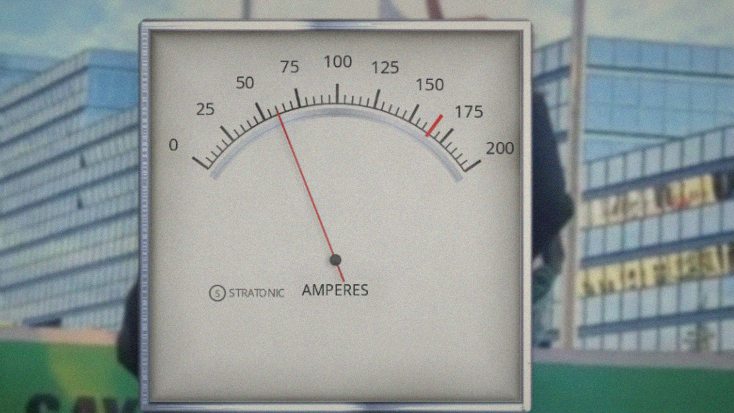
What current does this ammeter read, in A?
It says 60 A
